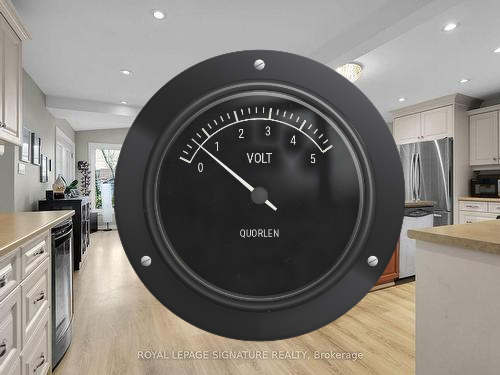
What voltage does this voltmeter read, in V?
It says 0.6 V
